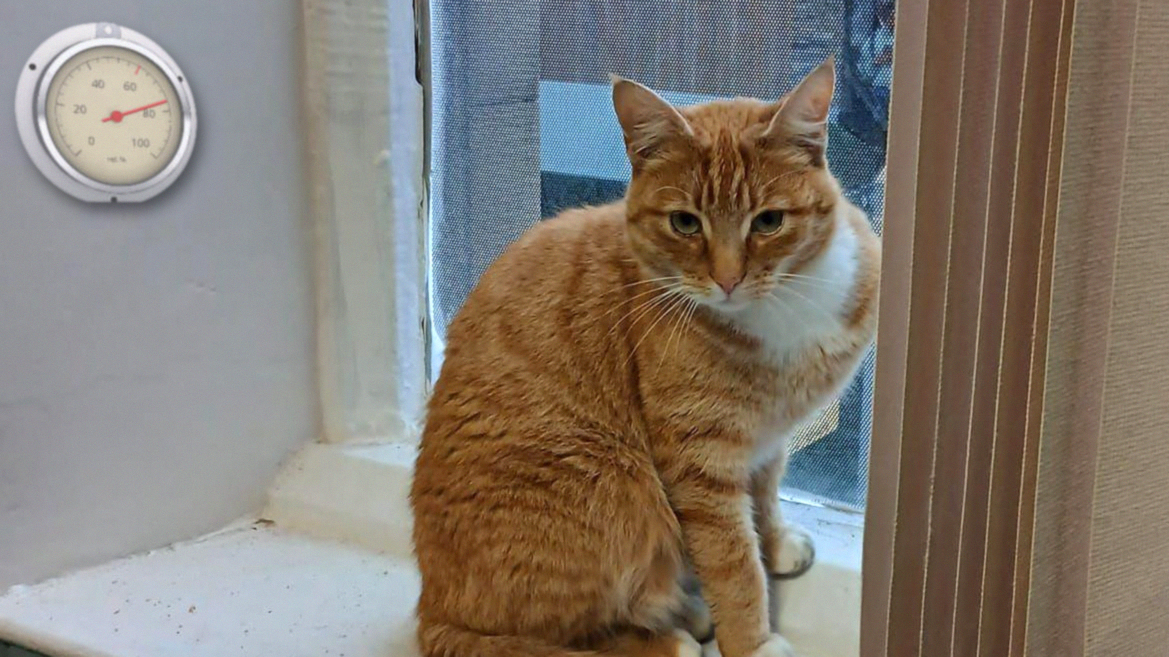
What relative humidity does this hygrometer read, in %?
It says 76 %
